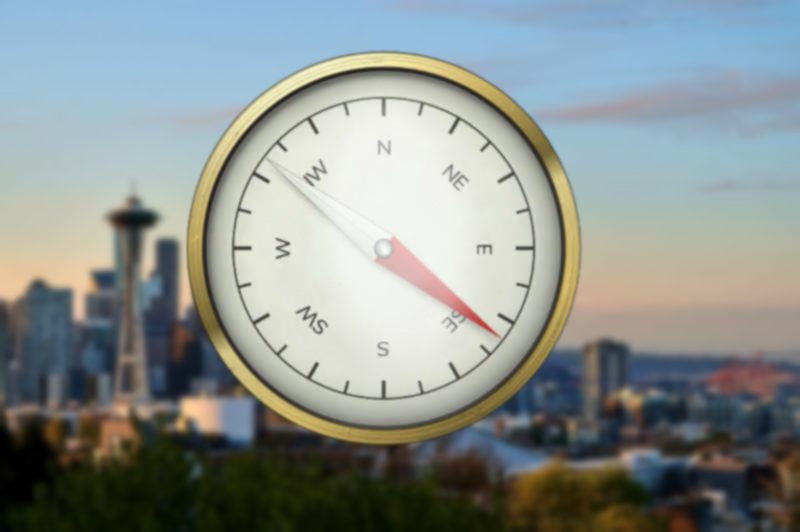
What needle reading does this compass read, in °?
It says 127.5 °
